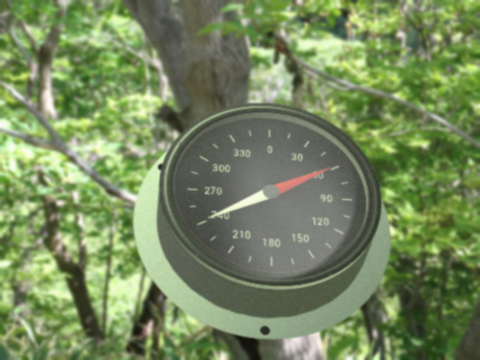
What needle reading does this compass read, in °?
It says 60 °
